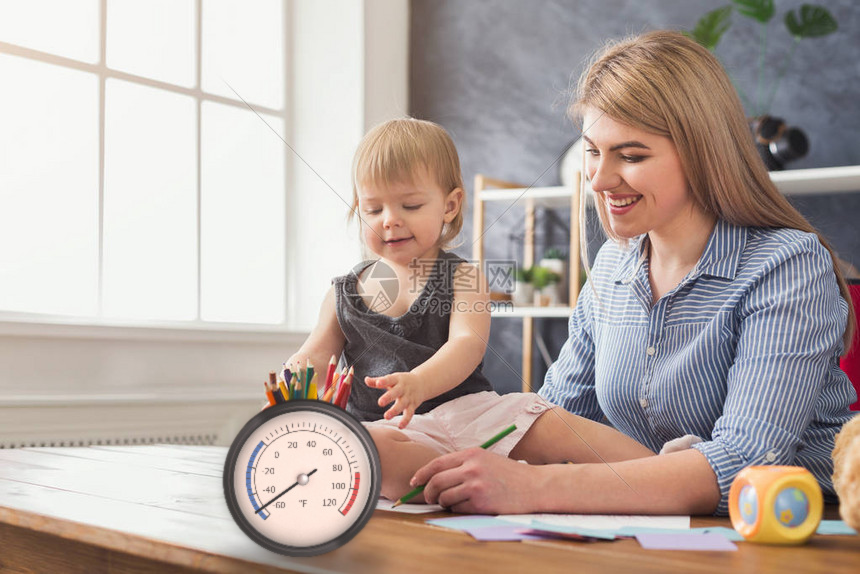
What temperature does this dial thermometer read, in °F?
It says -52 °F
